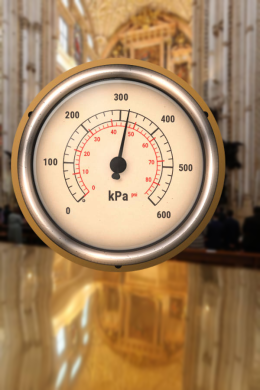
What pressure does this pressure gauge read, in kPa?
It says 320 kPa
